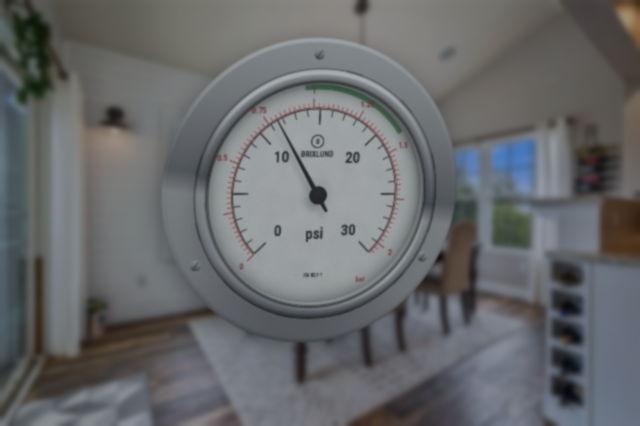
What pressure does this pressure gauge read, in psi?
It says 11.5 psi
